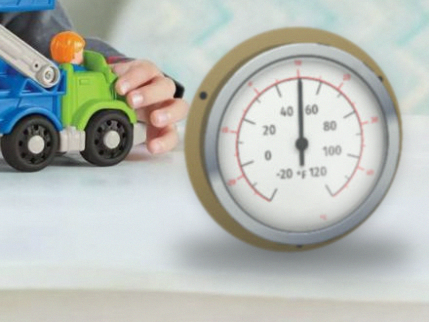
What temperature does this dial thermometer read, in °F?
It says 50 °F
